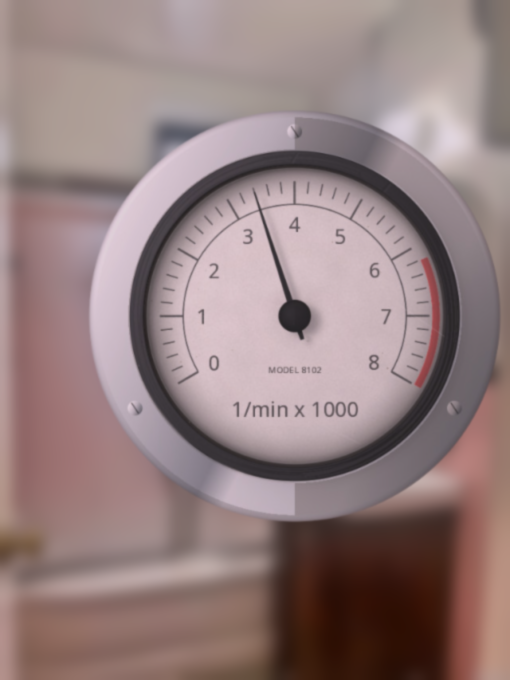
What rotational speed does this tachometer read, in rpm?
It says 3400 rpm
